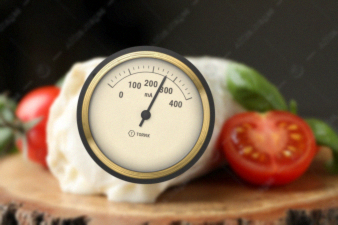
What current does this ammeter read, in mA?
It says 260 mA
